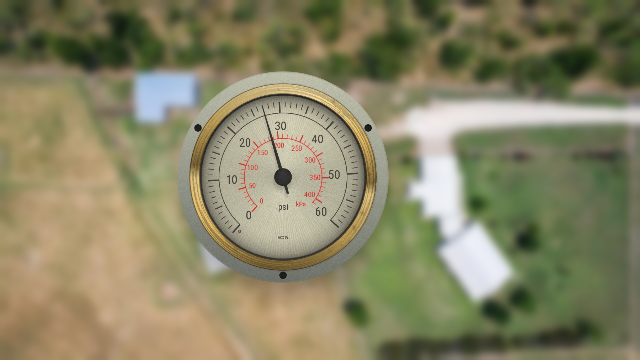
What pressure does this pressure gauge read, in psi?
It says 27 psi
